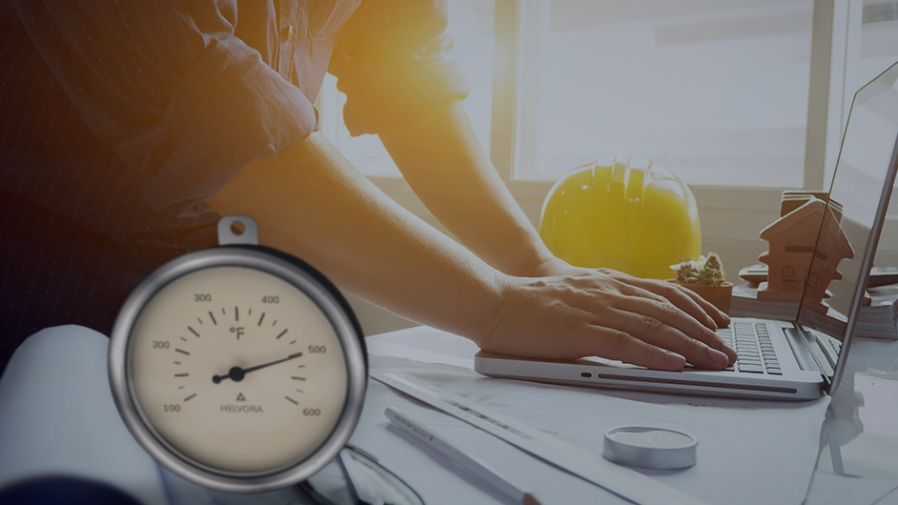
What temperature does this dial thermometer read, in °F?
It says 500 °F
